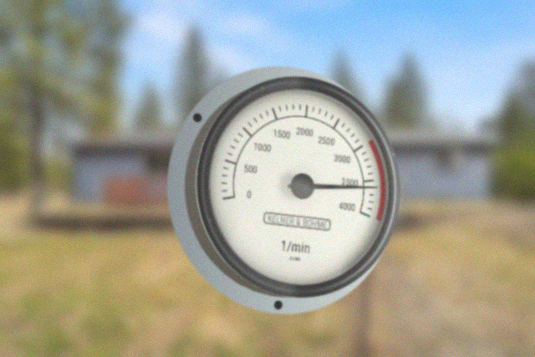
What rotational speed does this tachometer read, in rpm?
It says 3600 rpm
